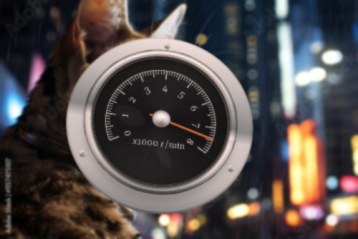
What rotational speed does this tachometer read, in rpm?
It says 7500 rpm
